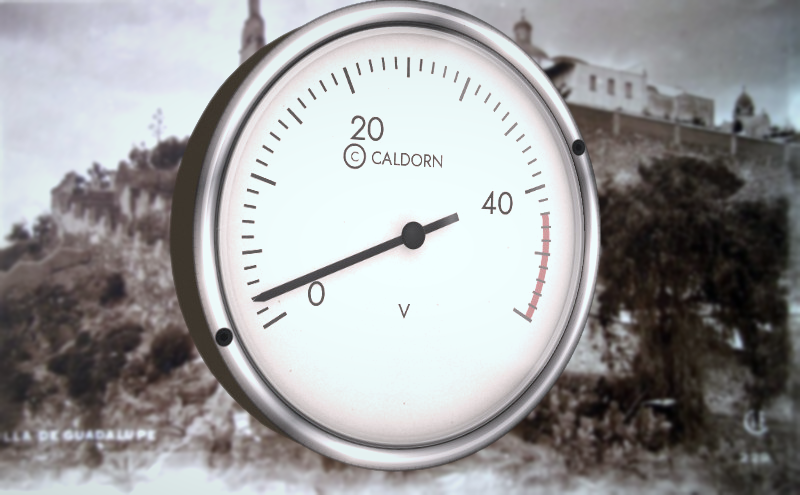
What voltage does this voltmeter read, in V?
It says 2 V
